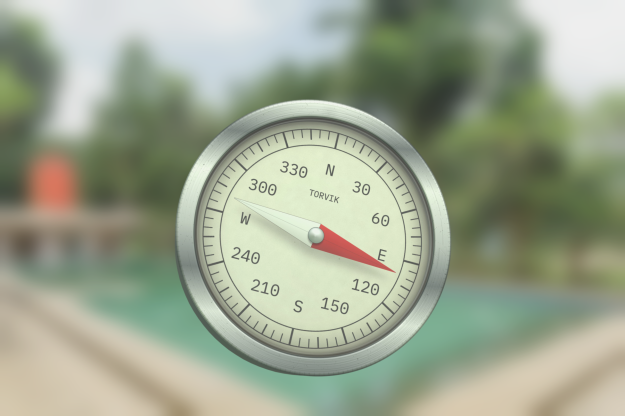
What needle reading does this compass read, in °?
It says 100 °
